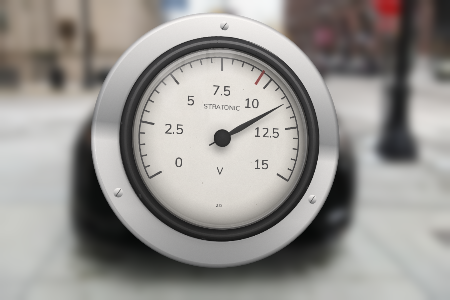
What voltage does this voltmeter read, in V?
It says 11.25 V
